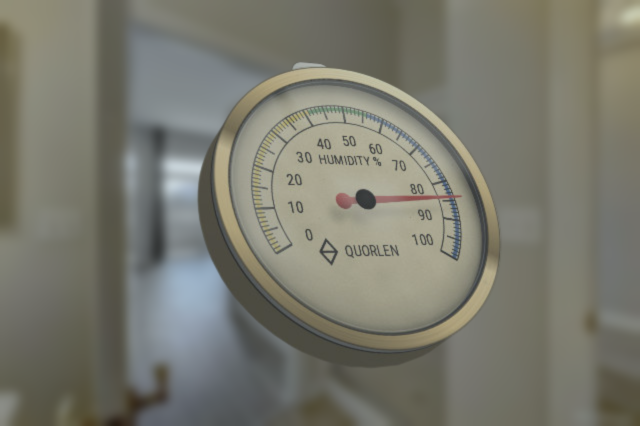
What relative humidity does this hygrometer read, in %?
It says 85 %
